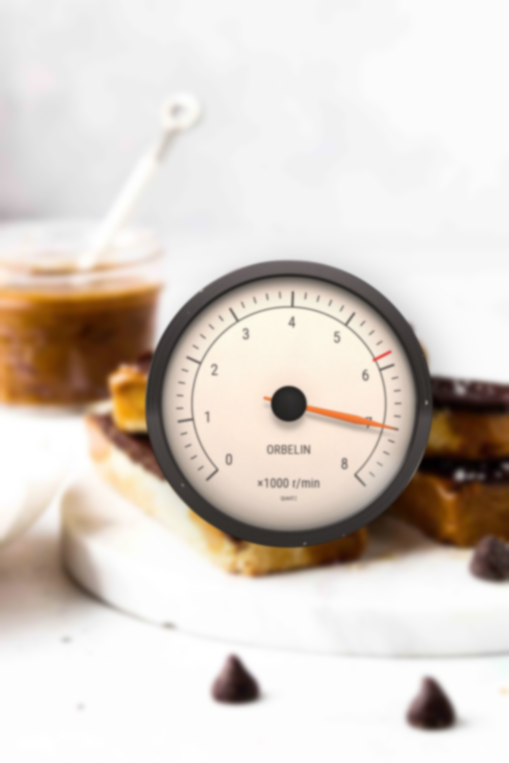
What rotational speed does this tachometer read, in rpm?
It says 7000 rpm
